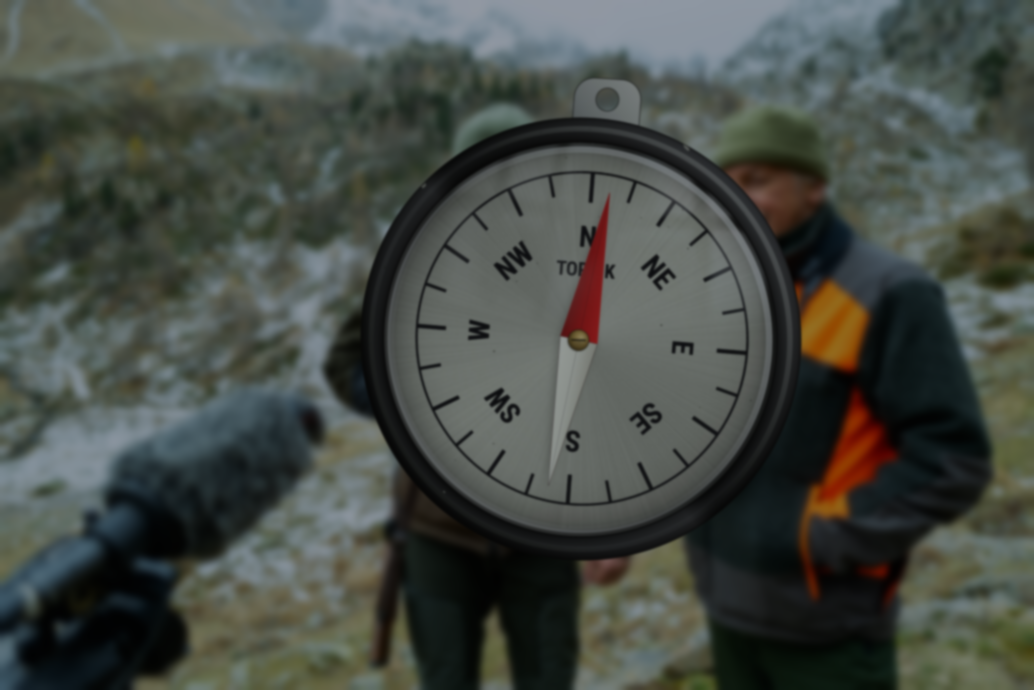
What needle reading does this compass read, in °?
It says 7.5 °
